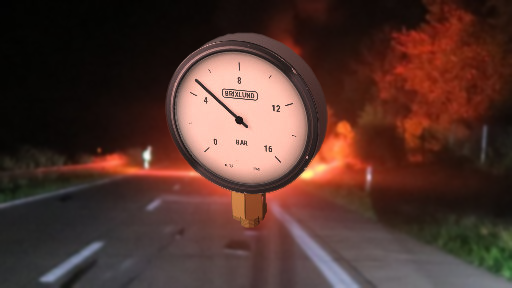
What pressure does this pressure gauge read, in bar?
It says 5 bar
